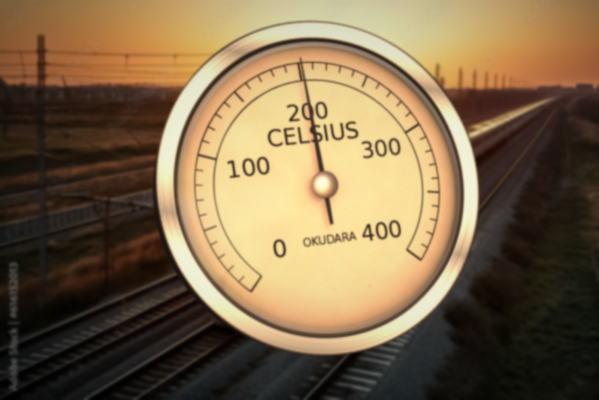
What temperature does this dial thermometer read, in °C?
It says 200 °C
